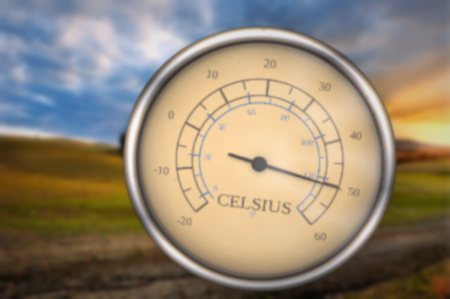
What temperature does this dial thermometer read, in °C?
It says 50 °C
